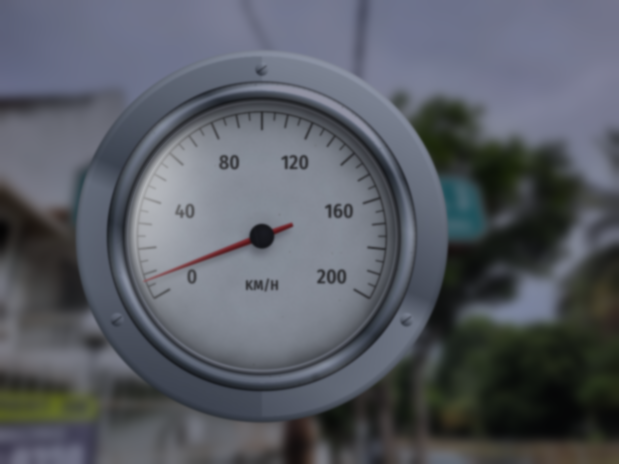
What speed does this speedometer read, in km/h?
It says 7.5 km/h
